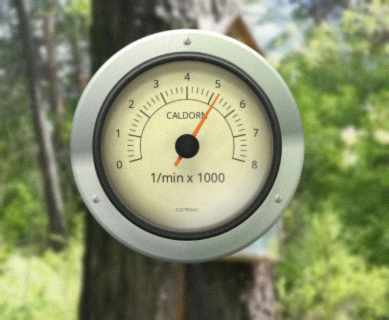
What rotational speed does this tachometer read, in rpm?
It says 5200 rpm
